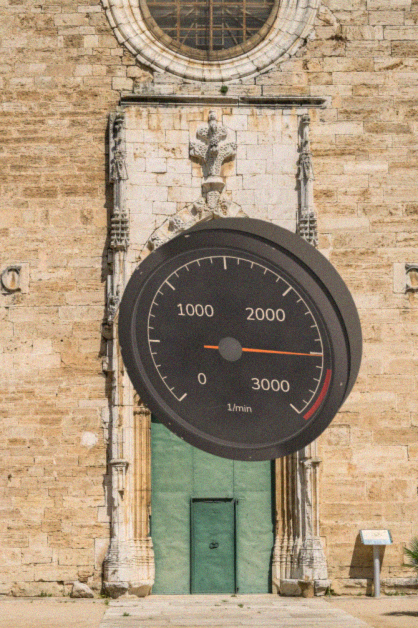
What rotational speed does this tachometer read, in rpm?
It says 2500 rpm
